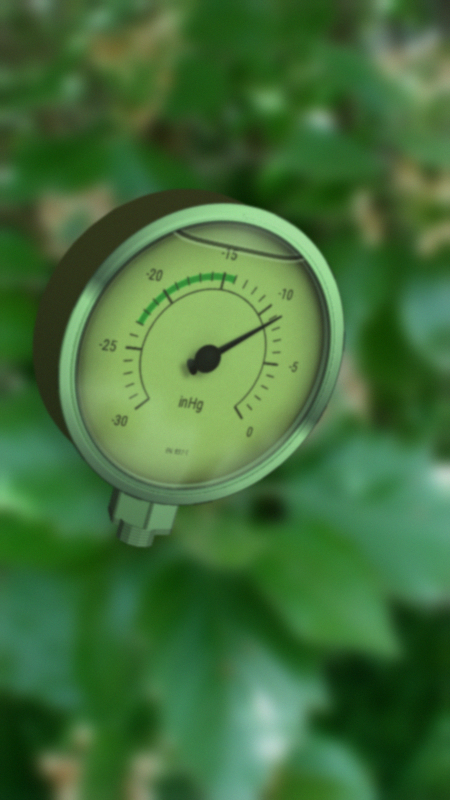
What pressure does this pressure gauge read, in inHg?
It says -9 inHg
